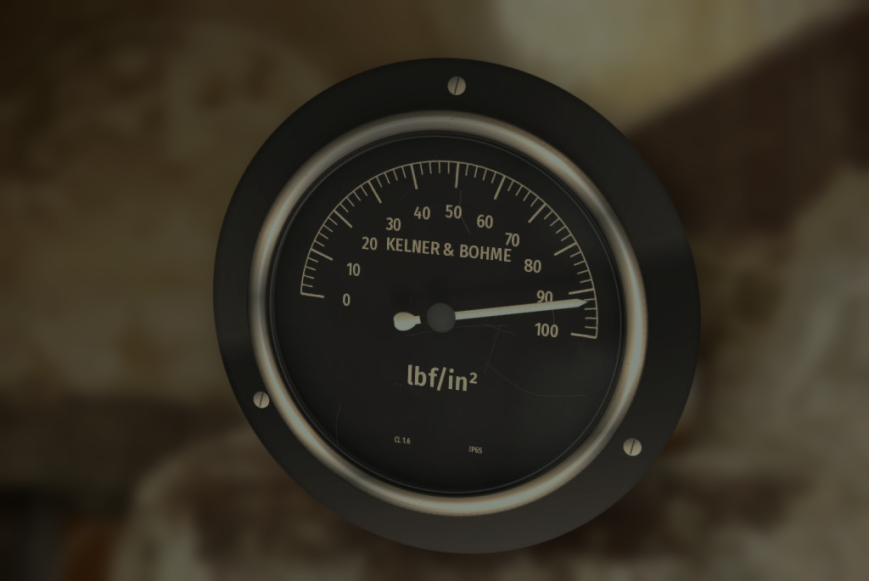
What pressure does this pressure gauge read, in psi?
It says 92 psi
